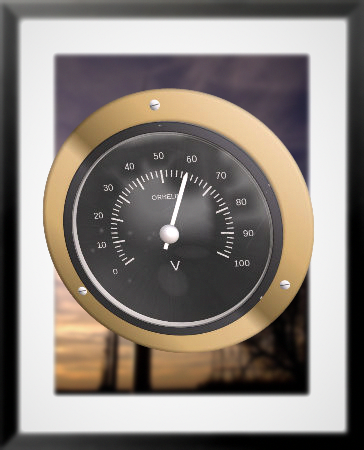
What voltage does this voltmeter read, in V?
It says 60 V
